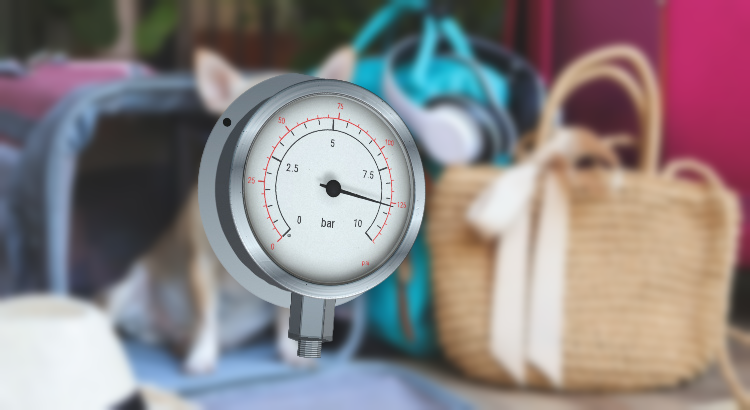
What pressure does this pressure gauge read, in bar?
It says 8.75 bar
